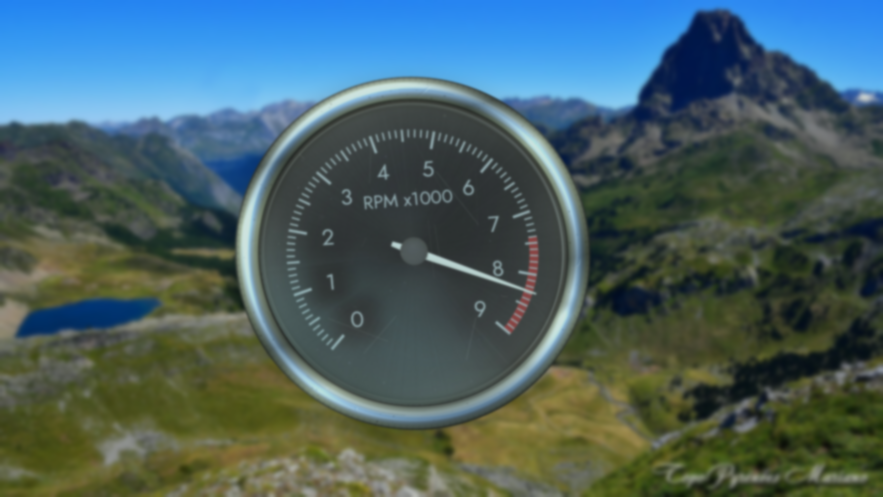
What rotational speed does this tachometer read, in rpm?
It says 8300 rpm
